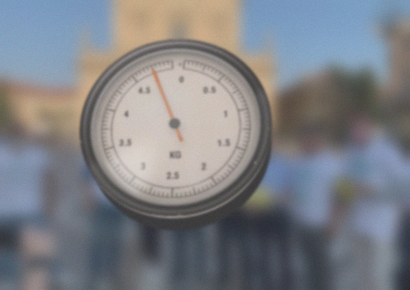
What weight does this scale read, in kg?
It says 4.75 kg
